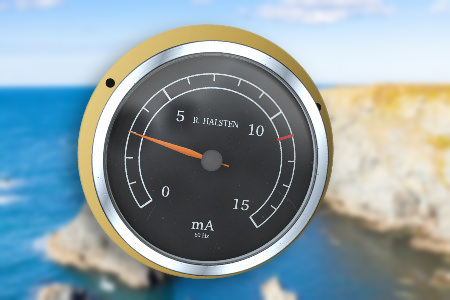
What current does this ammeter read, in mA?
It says 3 mA
